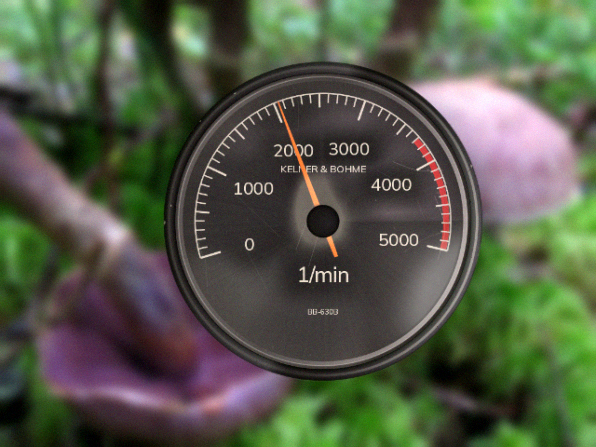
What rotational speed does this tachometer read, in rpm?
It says 2050 rpm
